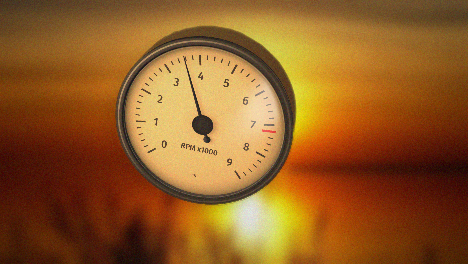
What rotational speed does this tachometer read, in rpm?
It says 3600 rpm
